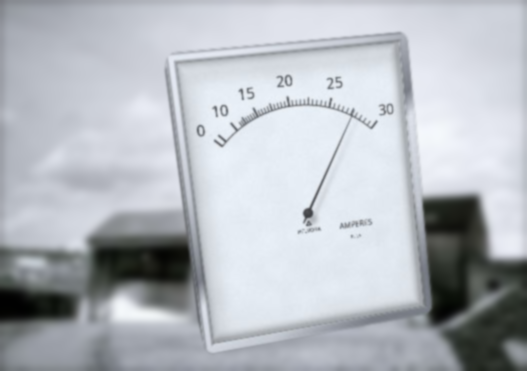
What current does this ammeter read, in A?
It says 27.5 A
